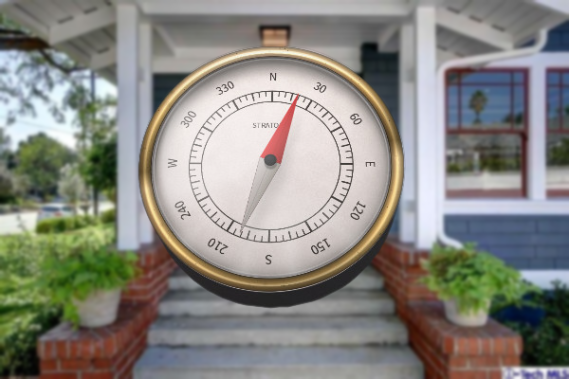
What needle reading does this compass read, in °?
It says 20 °
